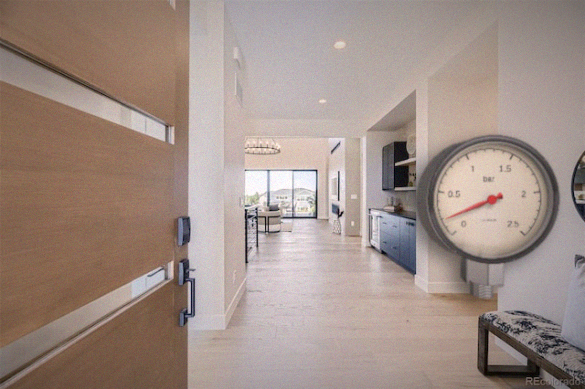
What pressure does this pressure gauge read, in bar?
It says 0.2 bar
